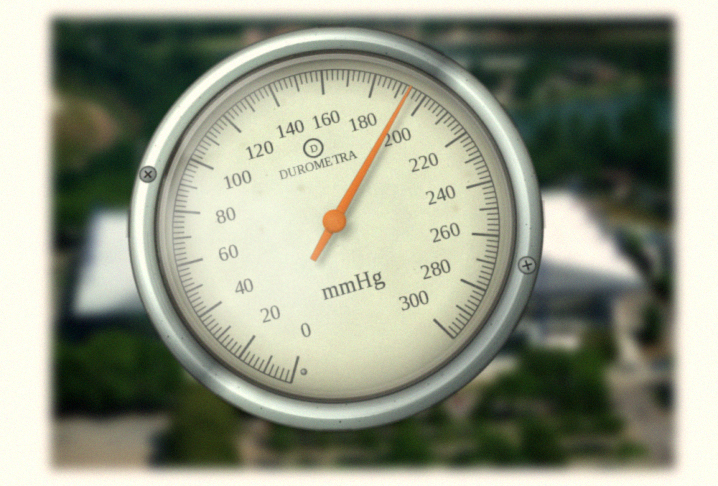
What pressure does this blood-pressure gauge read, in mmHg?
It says 194 mmHg
